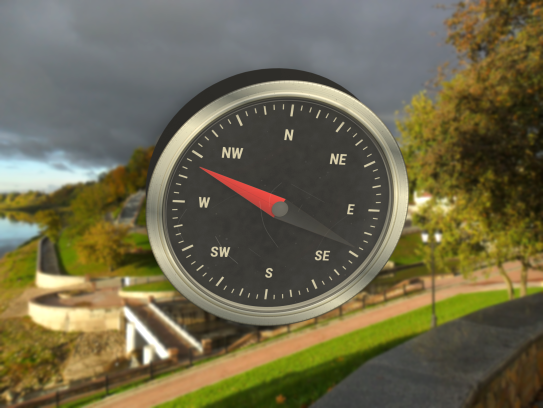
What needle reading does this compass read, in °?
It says 295 °
